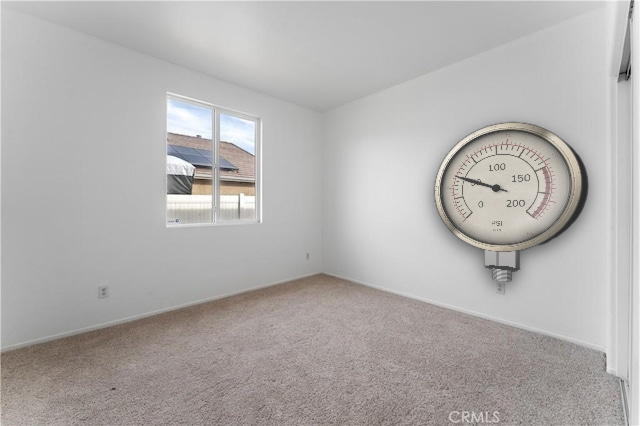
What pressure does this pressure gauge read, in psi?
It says 50 psi
